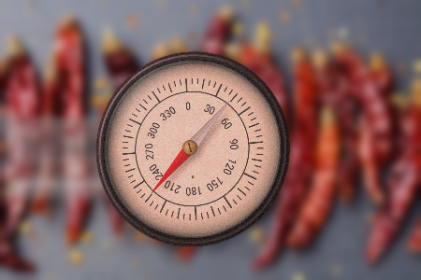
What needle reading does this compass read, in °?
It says 225 °
